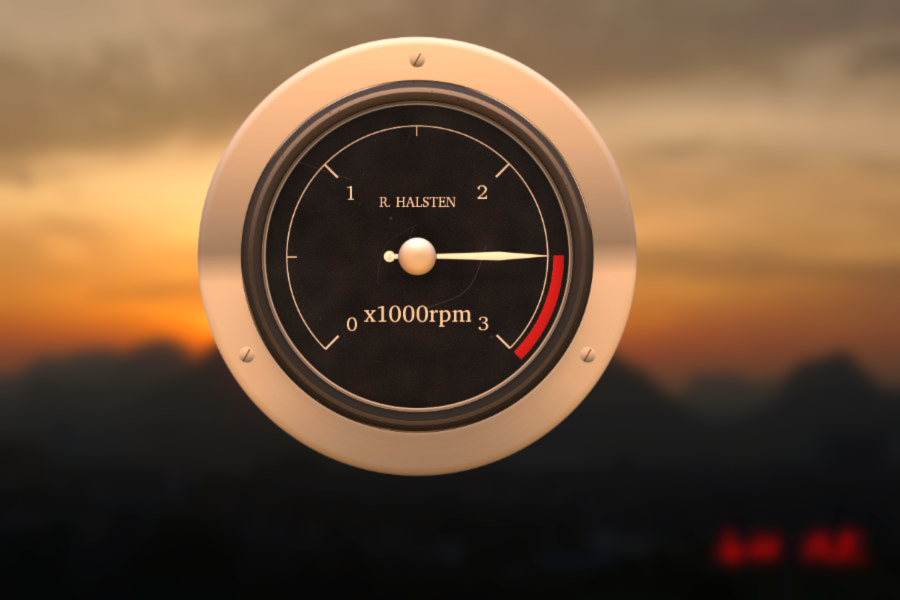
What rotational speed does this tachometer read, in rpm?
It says 2500 rpm
